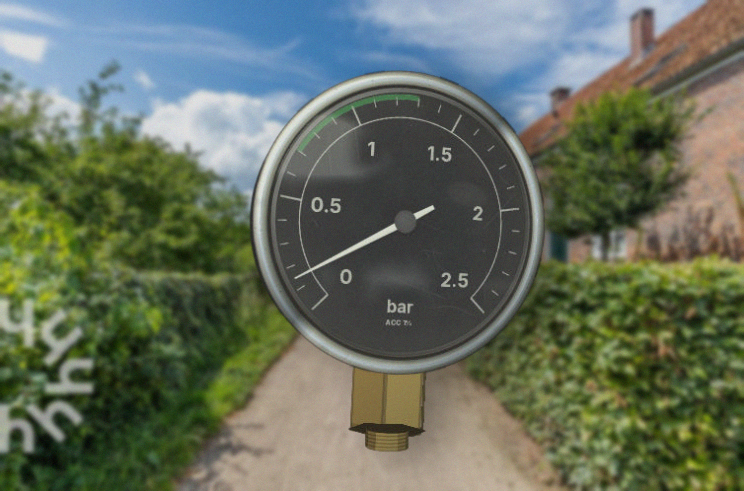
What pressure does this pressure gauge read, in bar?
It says 0.15 bar
